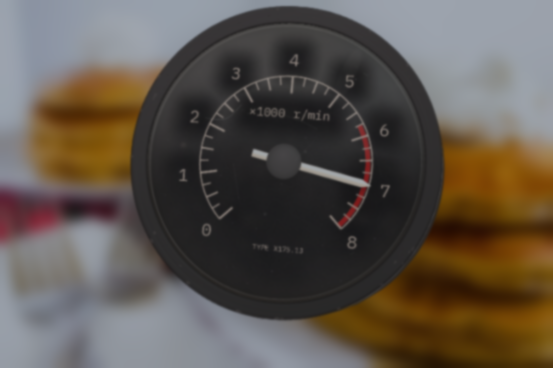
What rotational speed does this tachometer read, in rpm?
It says 7000 rpm
